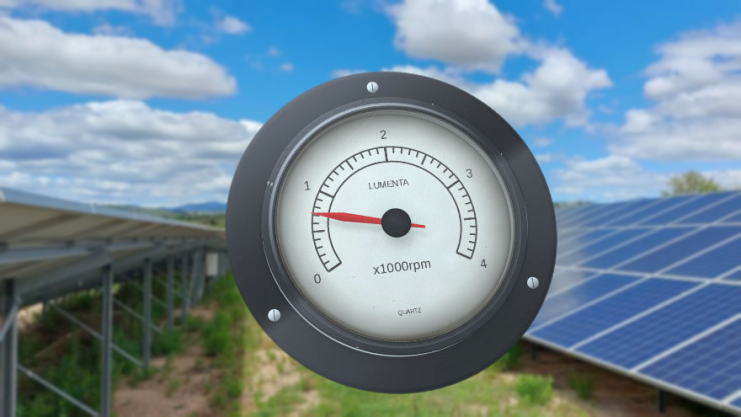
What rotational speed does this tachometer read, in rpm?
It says 700 rpm
